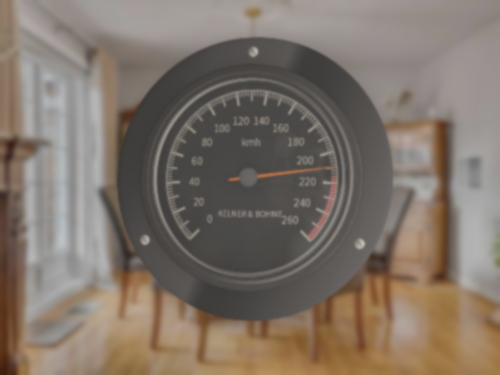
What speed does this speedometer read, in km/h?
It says 210 km/h
